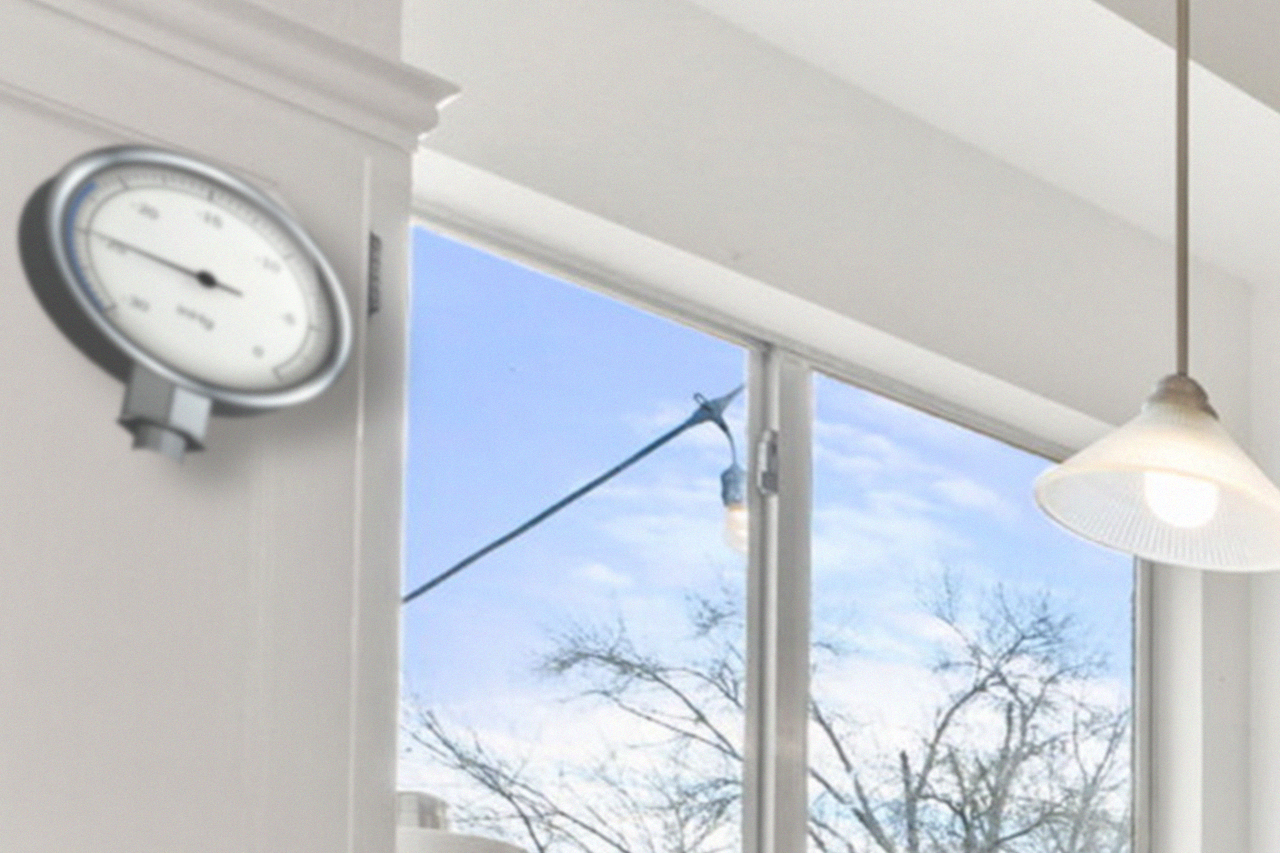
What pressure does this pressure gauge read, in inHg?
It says -25 inHg
